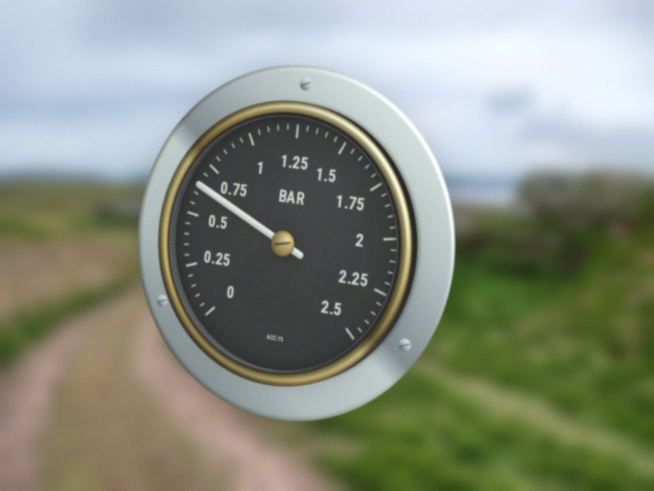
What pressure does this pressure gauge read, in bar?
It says 0.65 bar
